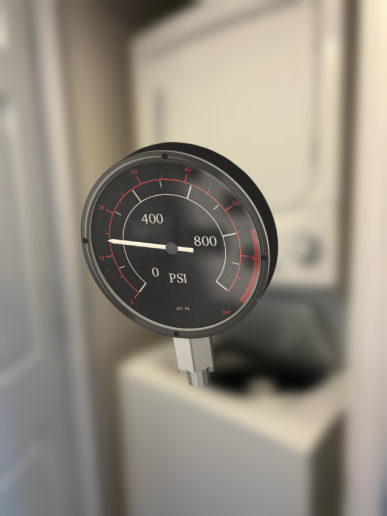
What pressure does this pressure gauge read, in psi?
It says 200 psi
